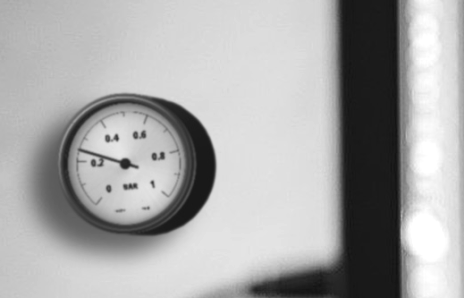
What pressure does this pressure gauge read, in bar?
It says 0.25 bar
